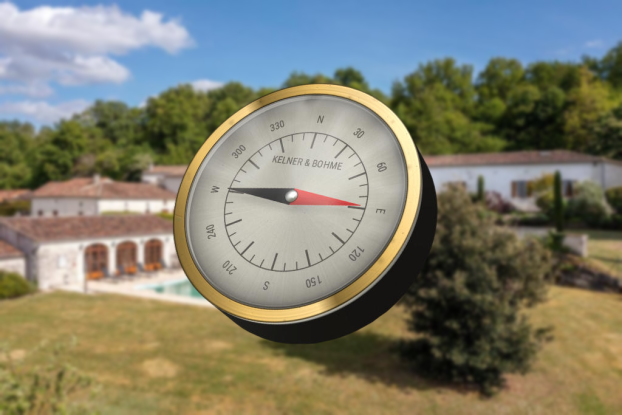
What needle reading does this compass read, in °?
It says 90 °
